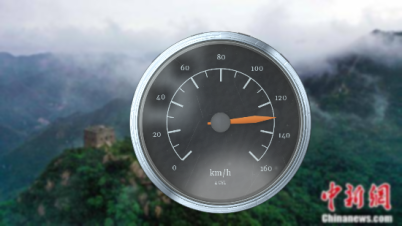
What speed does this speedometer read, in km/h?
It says 130 km/h
